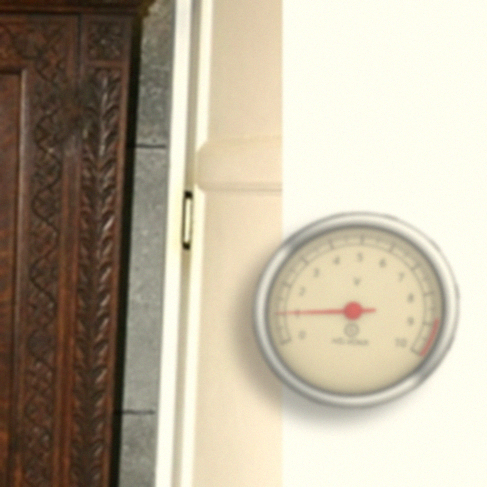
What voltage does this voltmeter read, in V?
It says 1 V
